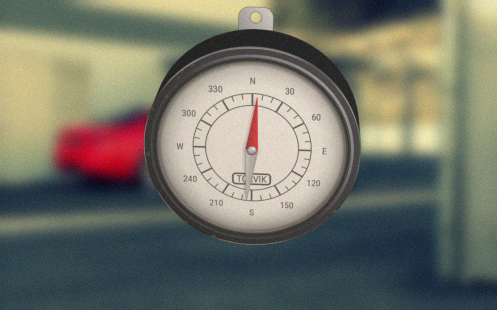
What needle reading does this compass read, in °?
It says 5 °
